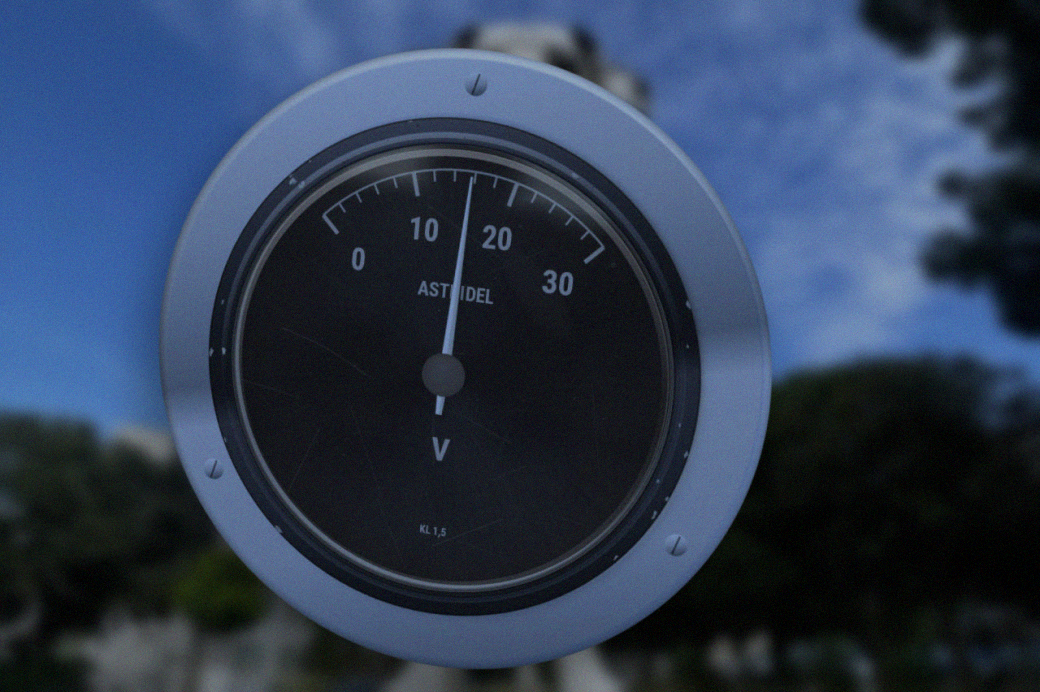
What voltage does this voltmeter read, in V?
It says 16 V
